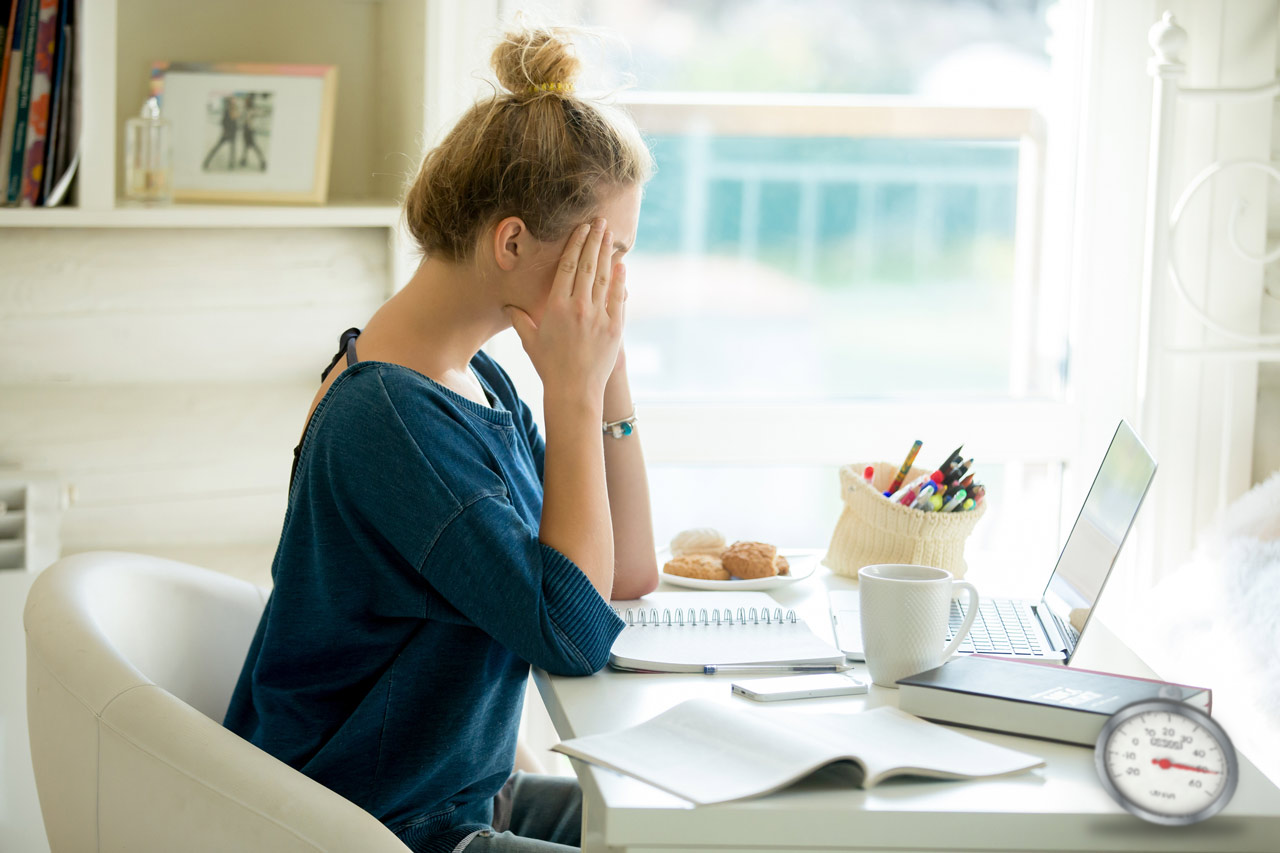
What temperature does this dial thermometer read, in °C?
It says 50 °C
